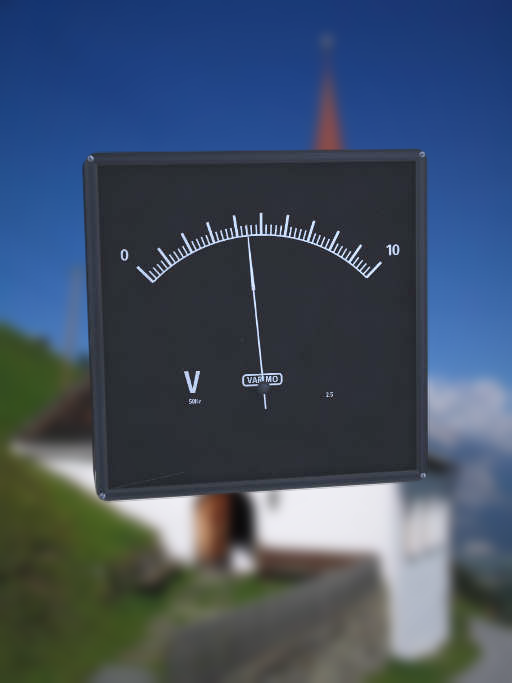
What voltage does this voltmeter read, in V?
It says 4.4 V
